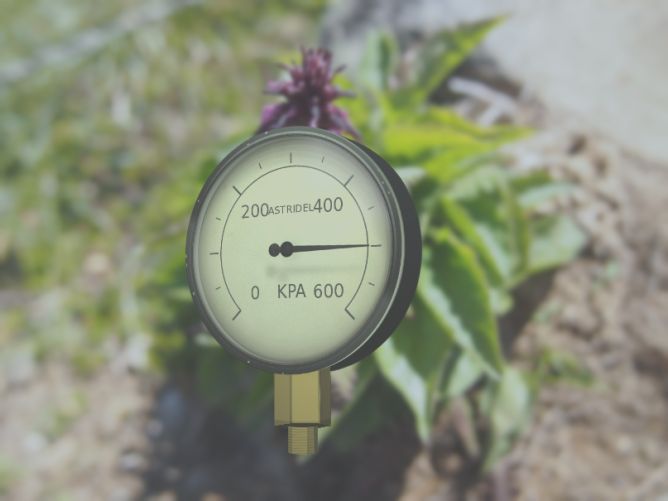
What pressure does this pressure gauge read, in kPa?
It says 500 kPa
